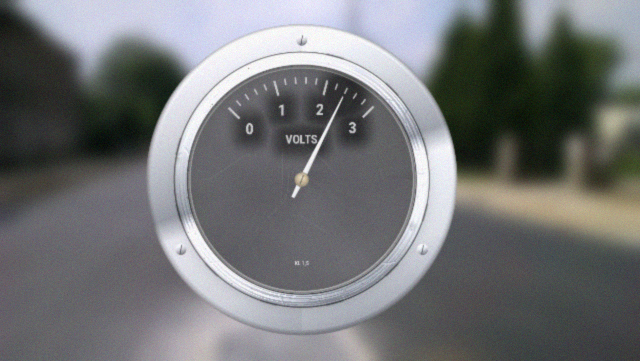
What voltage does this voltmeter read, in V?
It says 2.4 V
